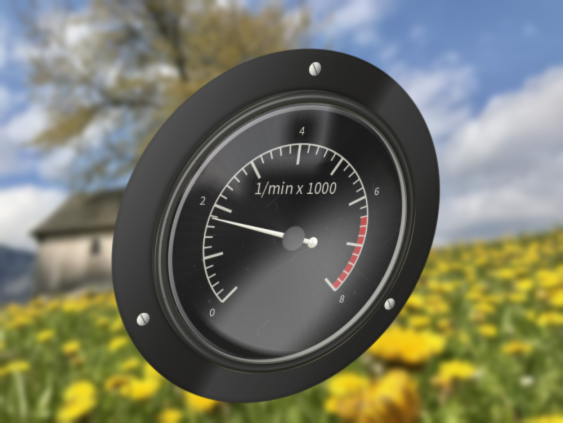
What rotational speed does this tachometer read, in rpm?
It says 1800 rpm
